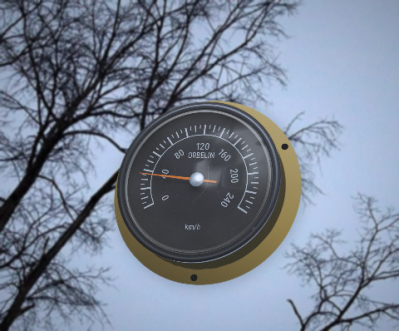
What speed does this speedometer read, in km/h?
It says 35 km/h
